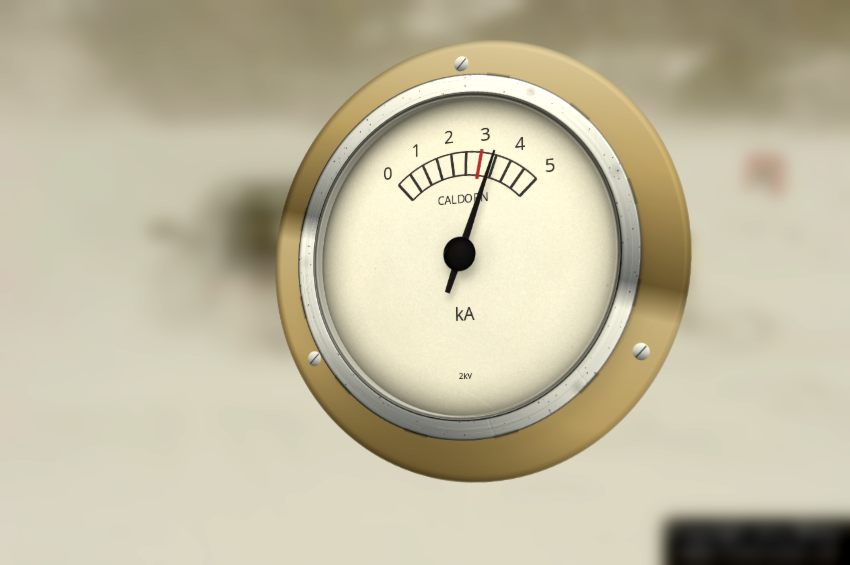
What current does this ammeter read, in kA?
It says 3.5 kA
